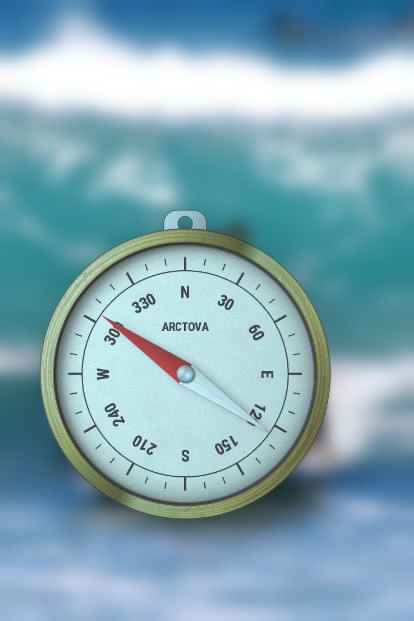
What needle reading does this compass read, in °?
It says 305 °
